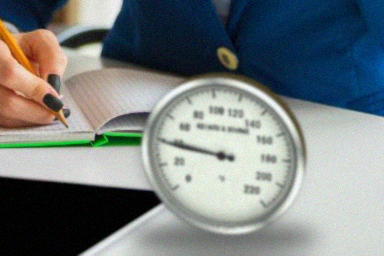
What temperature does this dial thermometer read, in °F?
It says 40 °F
